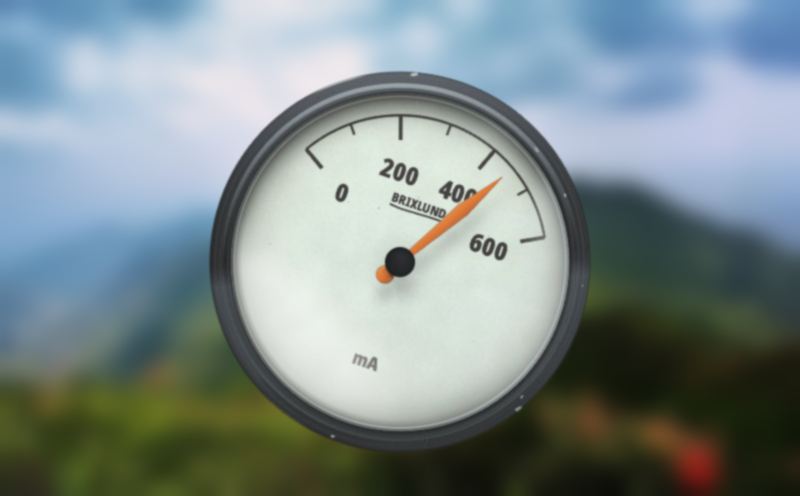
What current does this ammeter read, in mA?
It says 450 mA
